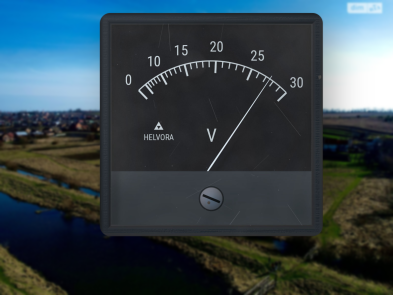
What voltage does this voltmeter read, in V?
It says 27.5 V
